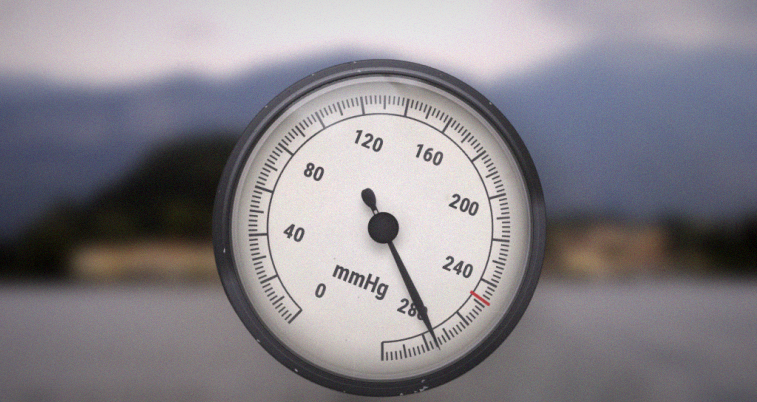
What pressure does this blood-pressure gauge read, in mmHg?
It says 276 mmHg
